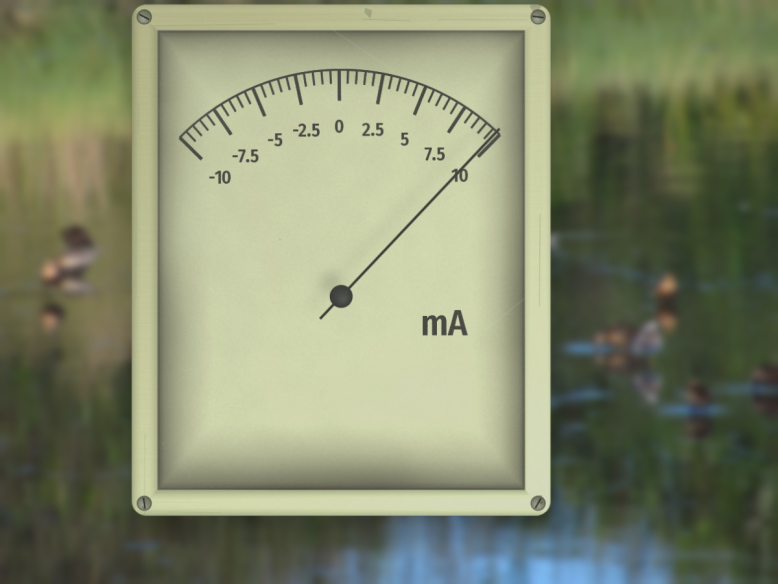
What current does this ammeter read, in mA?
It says 9.75 mA
